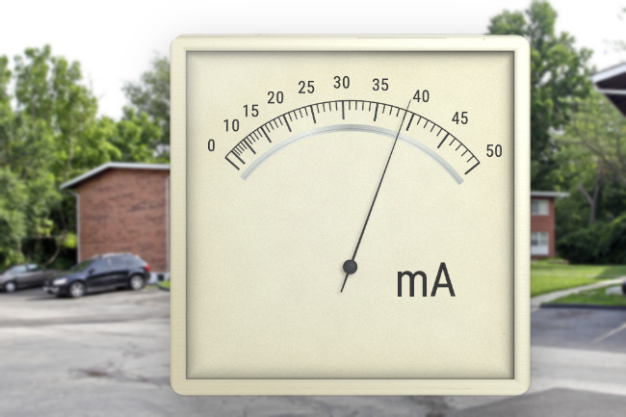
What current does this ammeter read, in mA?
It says 39 mA
